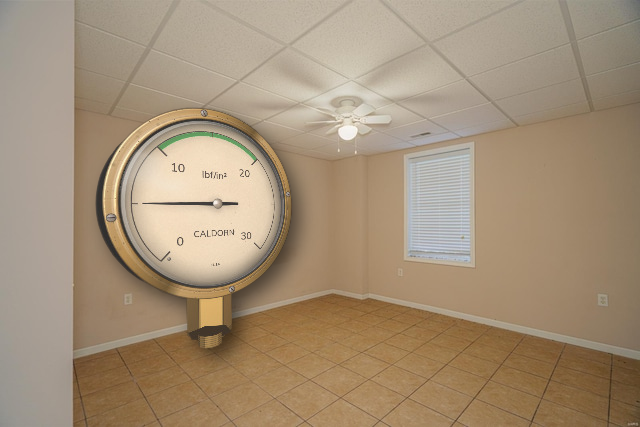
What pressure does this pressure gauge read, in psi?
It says 5 psi
